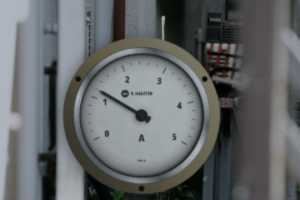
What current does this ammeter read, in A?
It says 1.2 A
